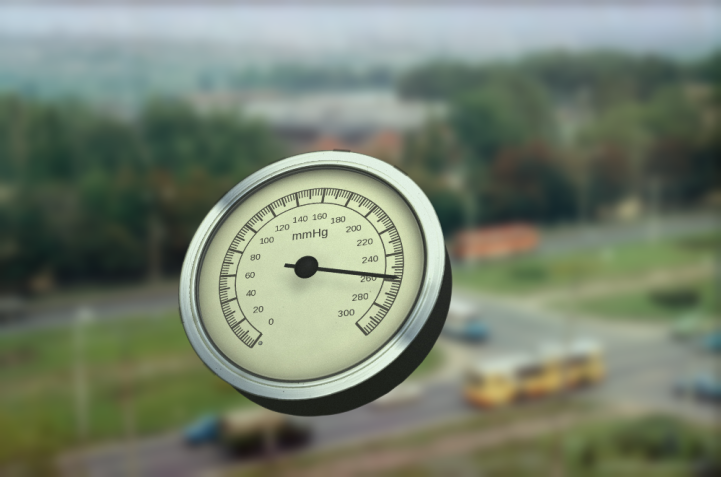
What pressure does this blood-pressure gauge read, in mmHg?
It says 260 mmHg
